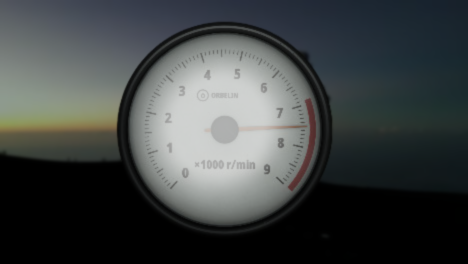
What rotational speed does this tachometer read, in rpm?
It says 7500 rpm
